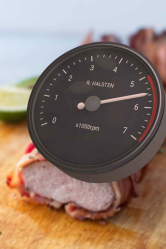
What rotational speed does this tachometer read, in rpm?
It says 5600 rpm
